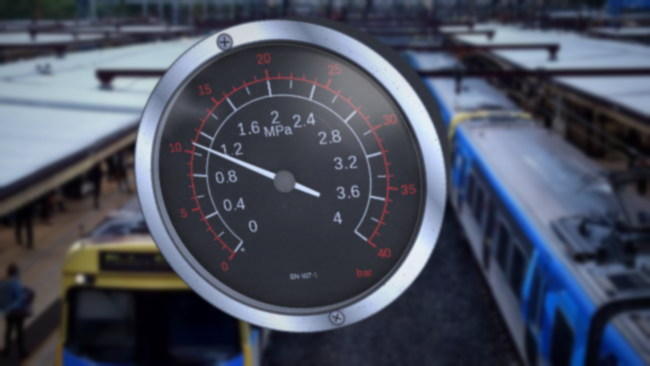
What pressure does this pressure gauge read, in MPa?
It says 1.1 MPa
